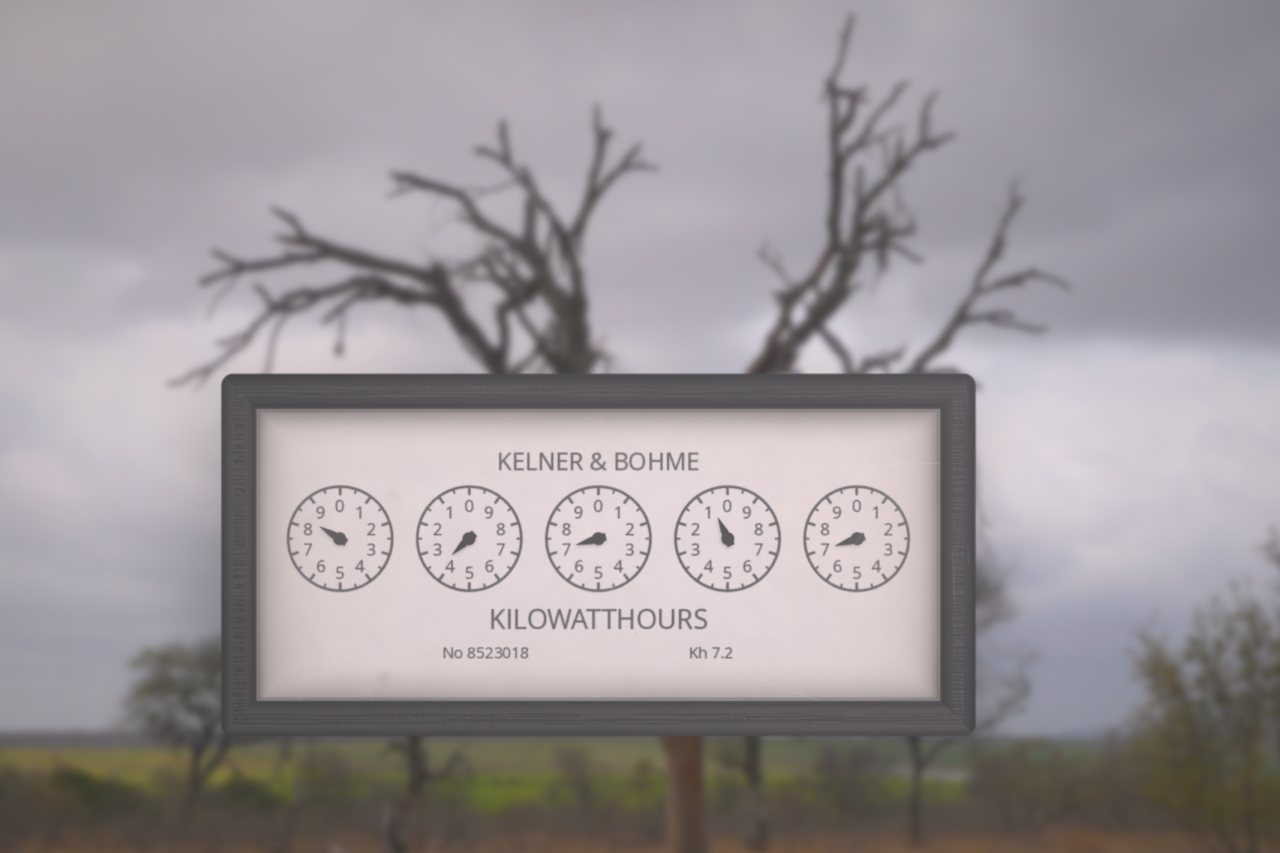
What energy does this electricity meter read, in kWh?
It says 83707 kWh
